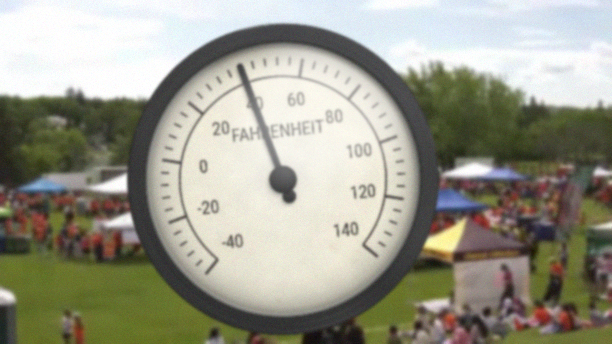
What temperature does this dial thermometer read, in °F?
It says 40 °F
